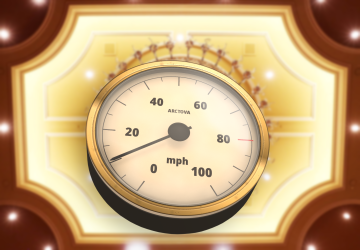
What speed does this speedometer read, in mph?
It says 10 mph
